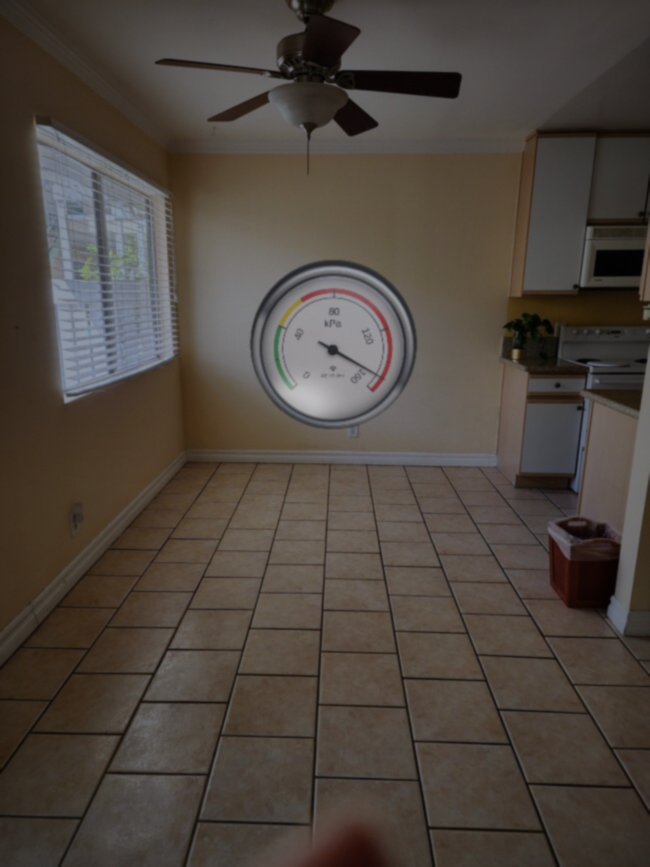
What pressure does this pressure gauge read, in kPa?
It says 150 kPa
